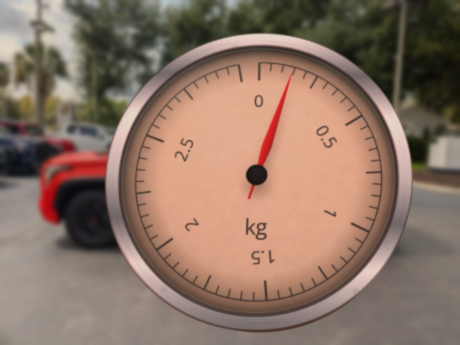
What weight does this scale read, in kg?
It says 0.15 kg
